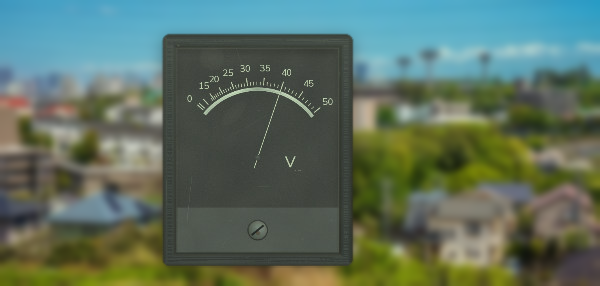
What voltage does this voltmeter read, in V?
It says 40 V
